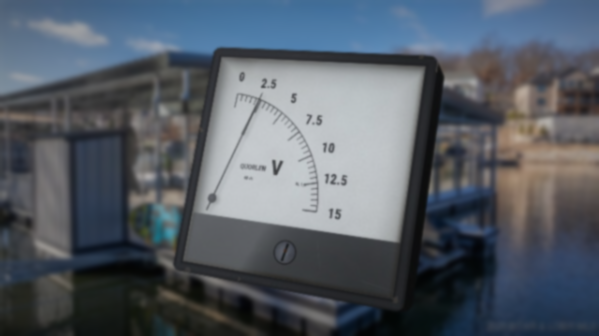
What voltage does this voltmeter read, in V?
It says 2.5 V
